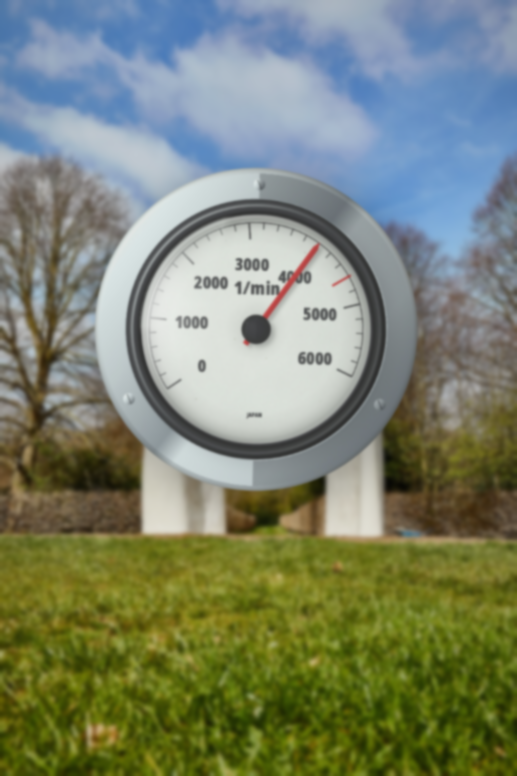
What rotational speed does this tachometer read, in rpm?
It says 4000 rpm
